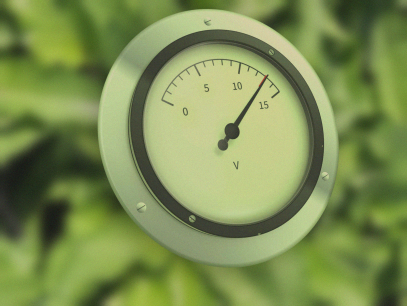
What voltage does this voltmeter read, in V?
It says 13 V
